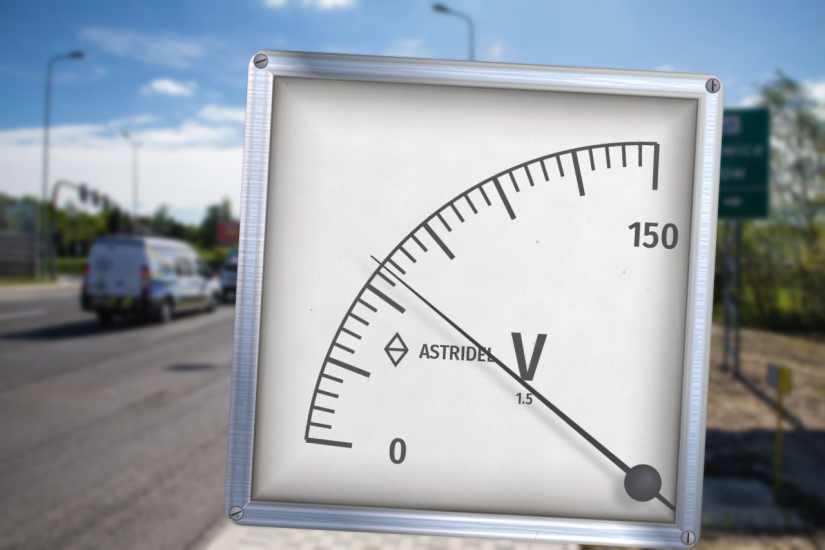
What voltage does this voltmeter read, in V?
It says 57.5 V
